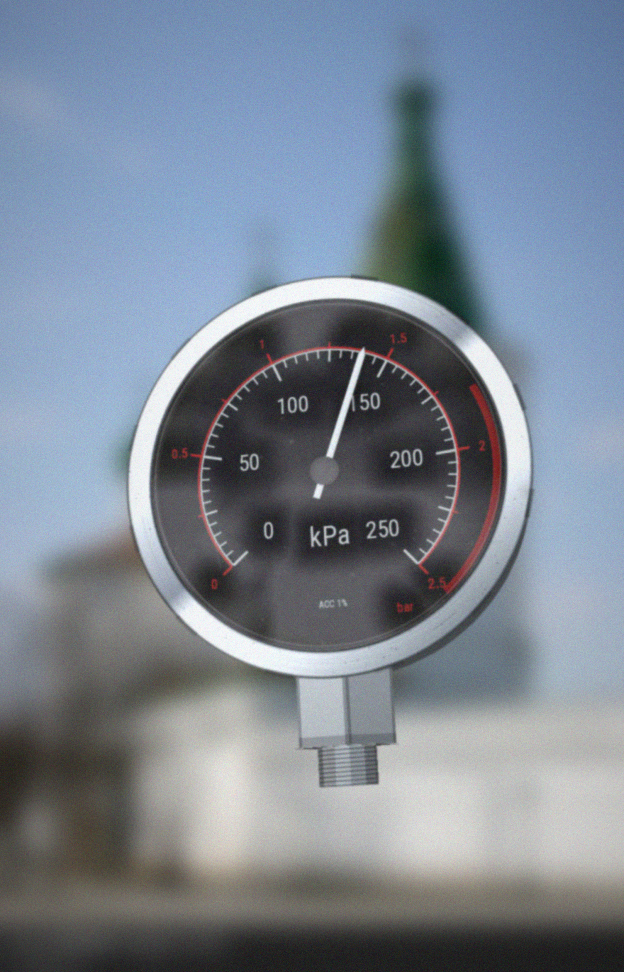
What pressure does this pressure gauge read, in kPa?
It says 140 kPa
